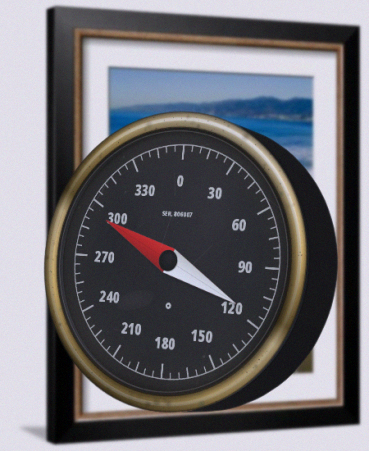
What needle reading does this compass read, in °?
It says 295 °
